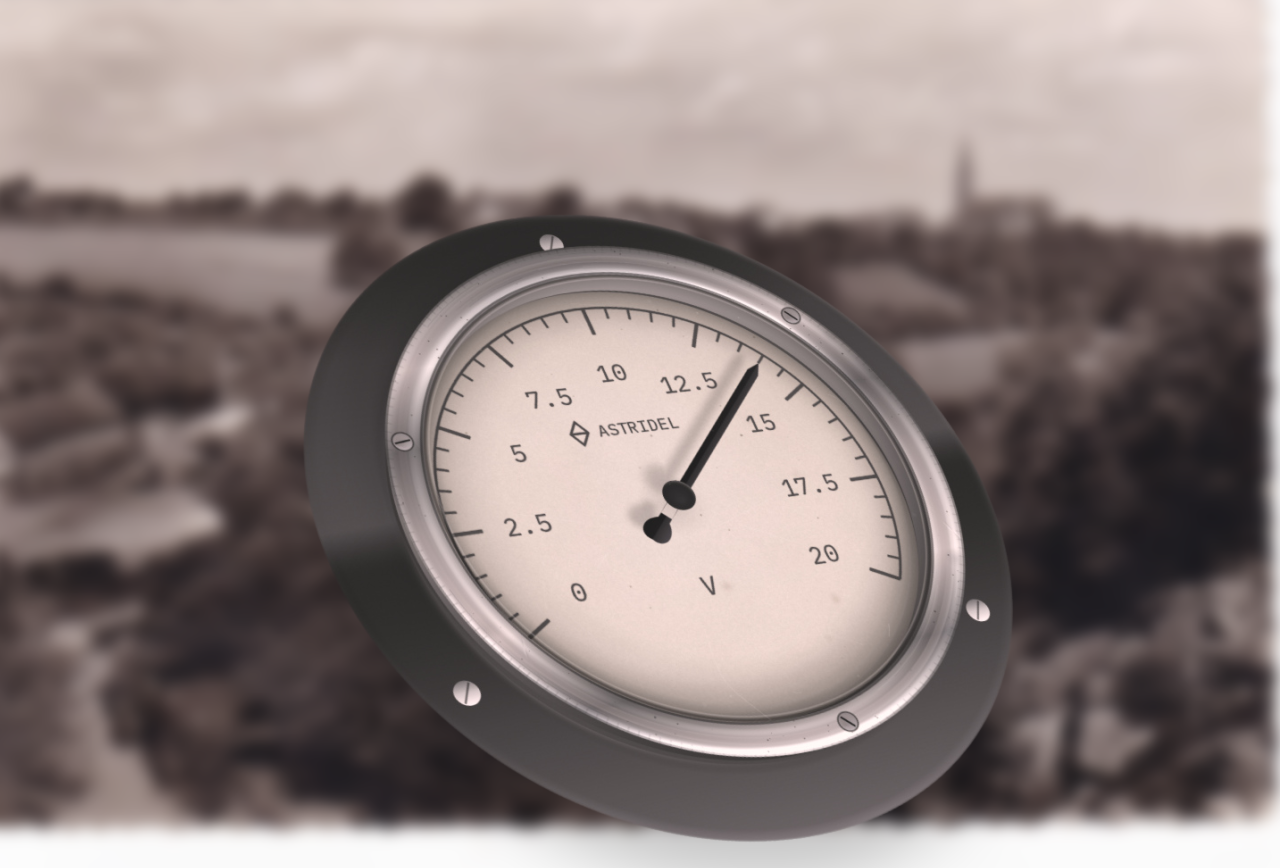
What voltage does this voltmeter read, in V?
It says 14 V
